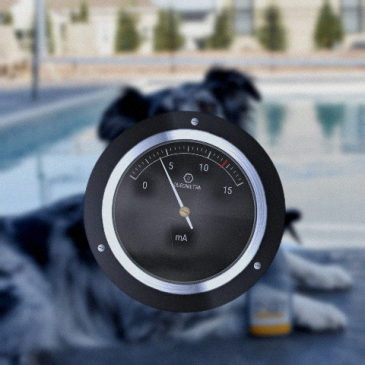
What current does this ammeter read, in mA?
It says 4 mA
